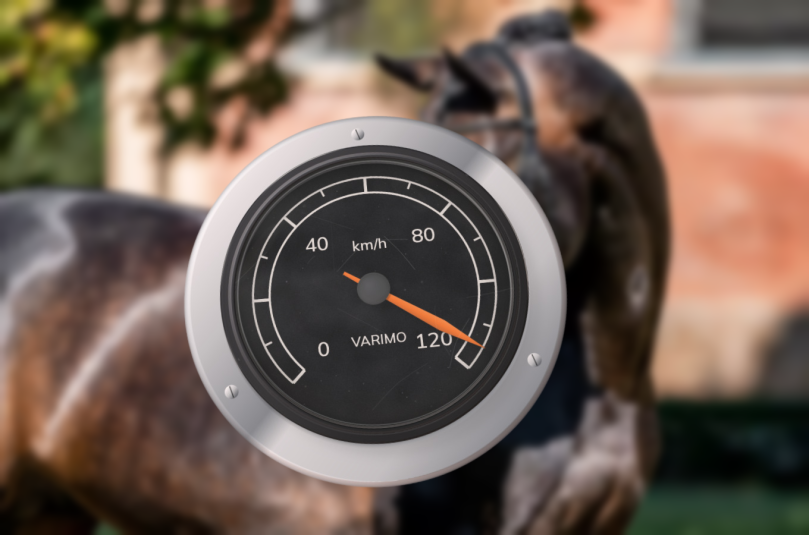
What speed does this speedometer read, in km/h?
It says 115 km/h
